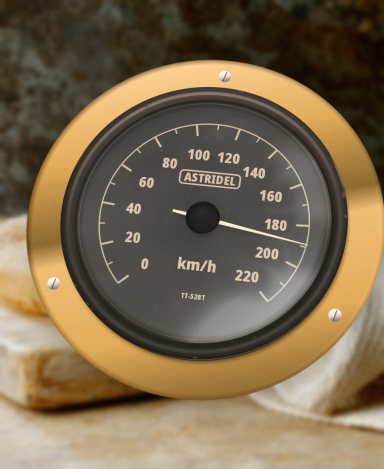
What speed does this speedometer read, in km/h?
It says 190 km/h
